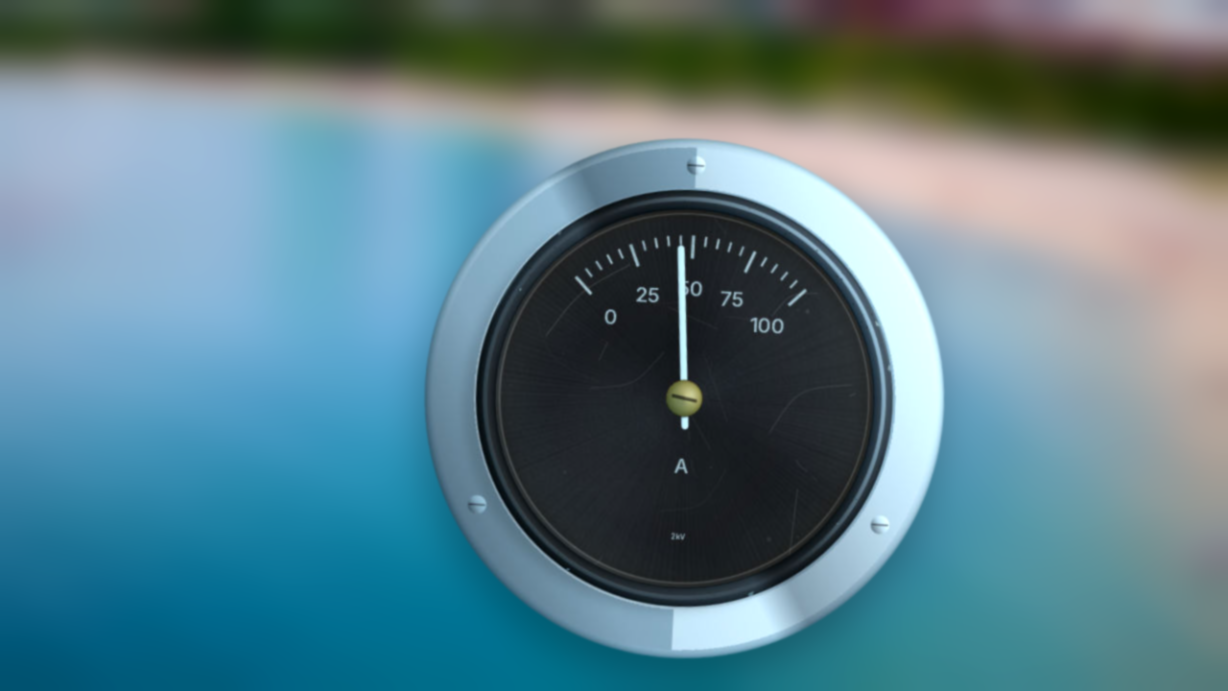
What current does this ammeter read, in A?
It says 45 A
